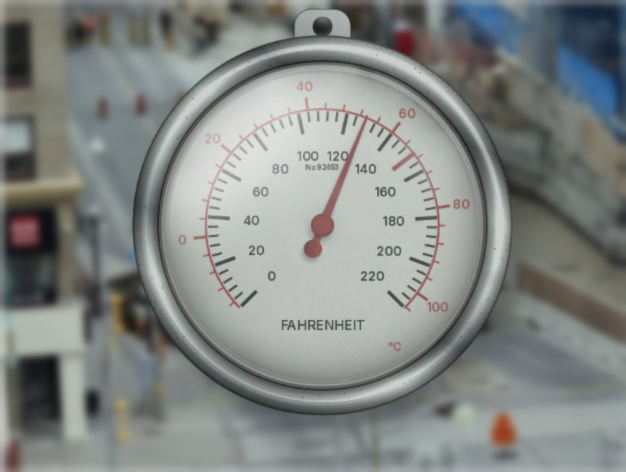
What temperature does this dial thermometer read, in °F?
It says 128 °F
